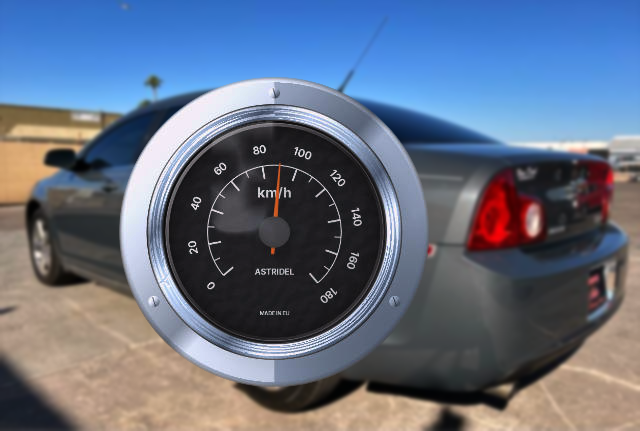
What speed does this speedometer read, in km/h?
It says 90 km/h
